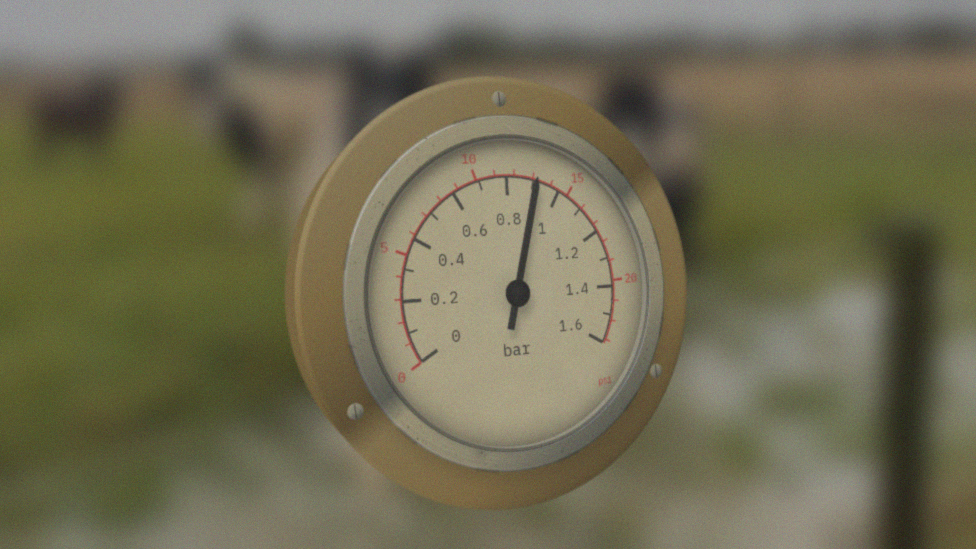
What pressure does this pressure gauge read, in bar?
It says 0.9 bar
